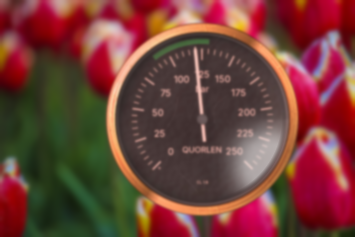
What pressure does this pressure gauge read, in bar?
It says 120 bar
